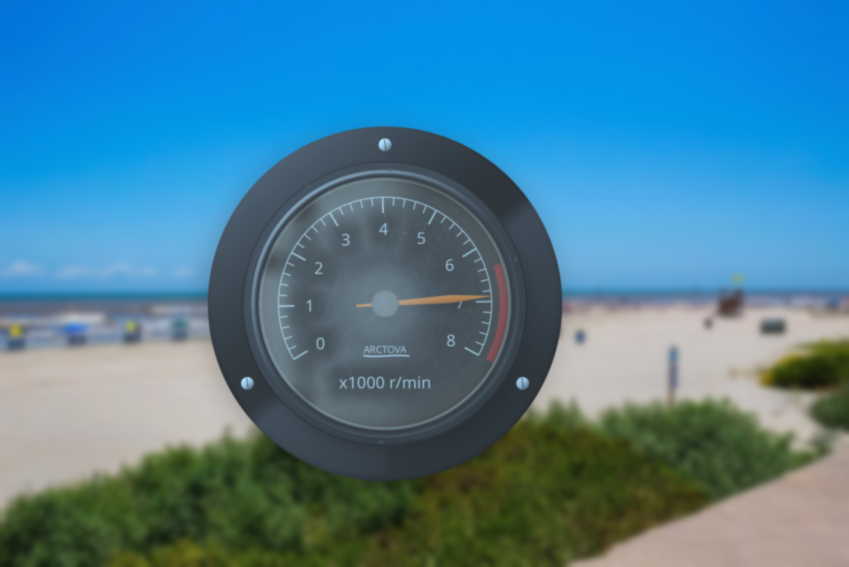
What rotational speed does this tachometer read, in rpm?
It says 6900 rpm
